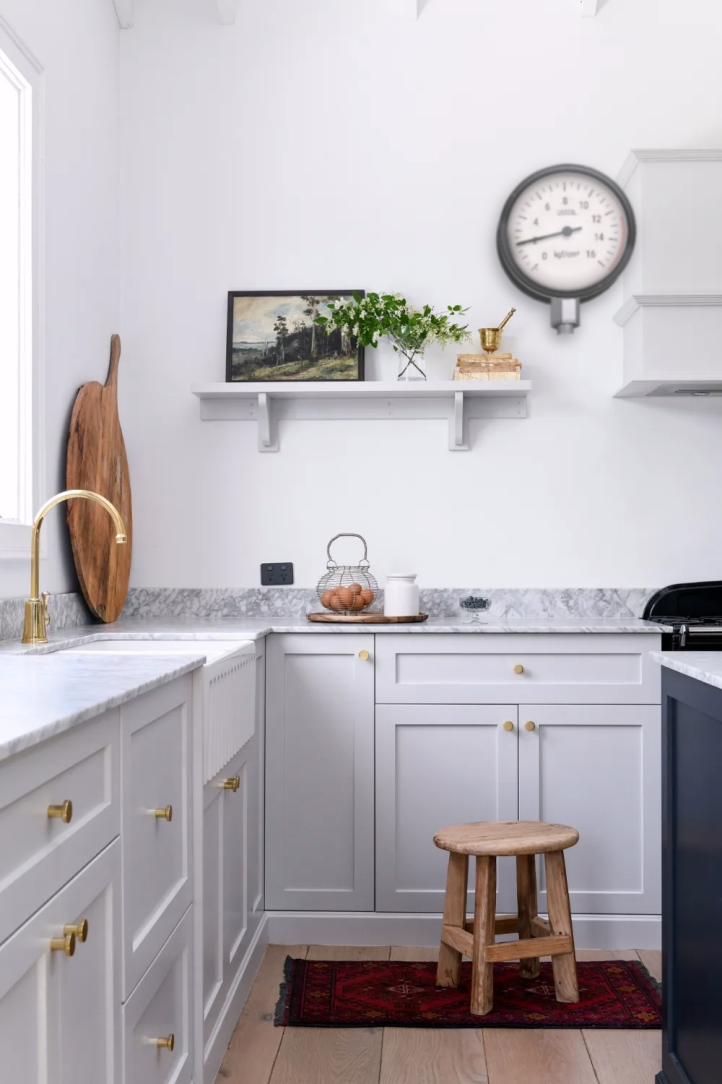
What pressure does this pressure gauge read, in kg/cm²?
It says 2 kg/cm²
